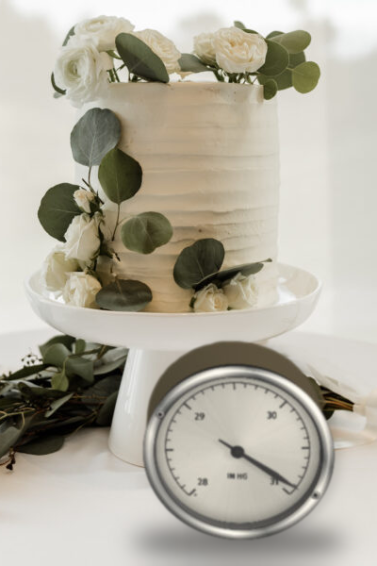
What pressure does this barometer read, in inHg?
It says 30.9 inHg
